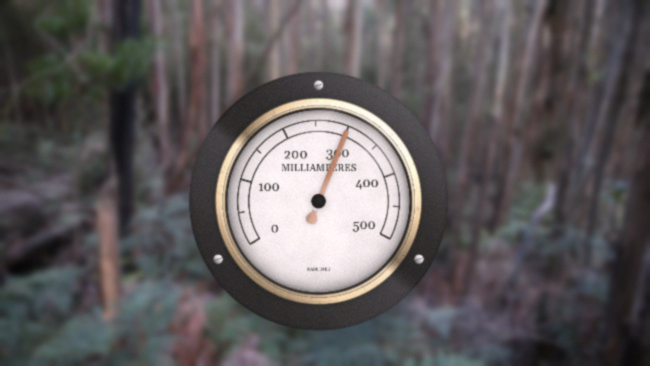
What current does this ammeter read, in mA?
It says 300 mA
